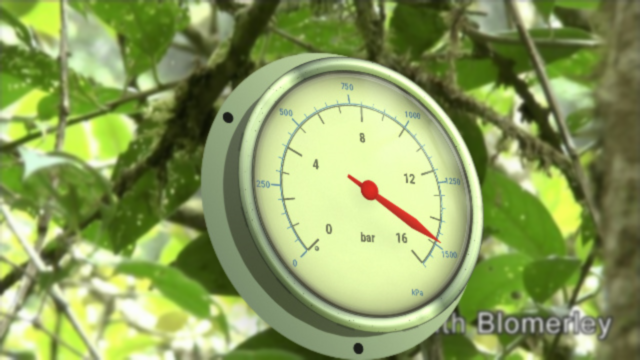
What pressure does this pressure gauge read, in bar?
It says 15 bar
